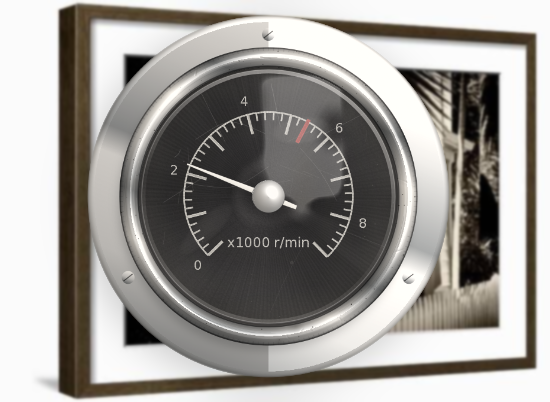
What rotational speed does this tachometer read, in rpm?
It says 2200 rpm
